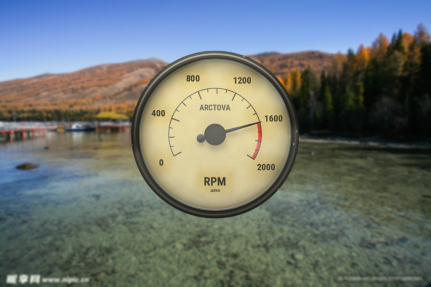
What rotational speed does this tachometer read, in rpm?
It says 1600 rpm
